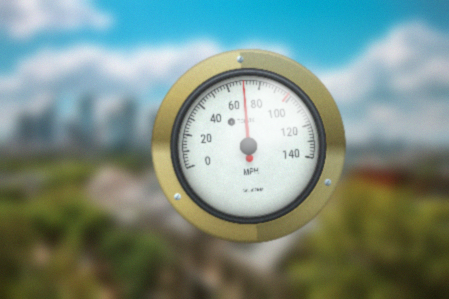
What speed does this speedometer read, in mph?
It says 70 mph
